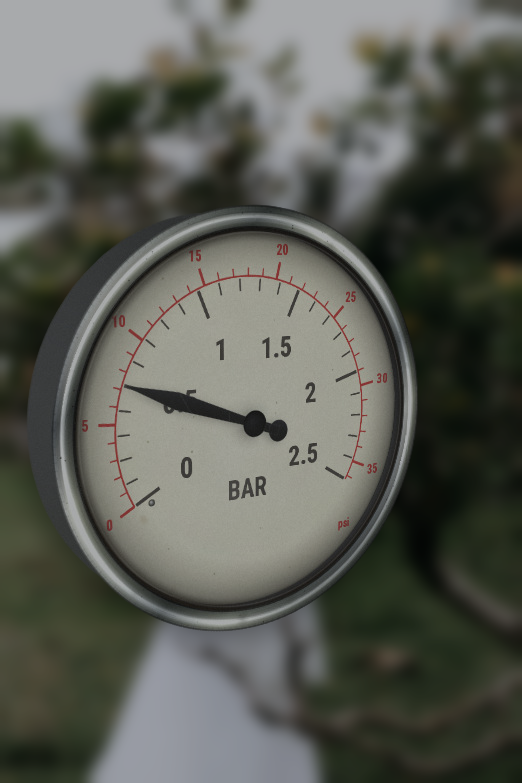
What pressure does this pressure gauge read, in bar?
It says 0.5 bar
